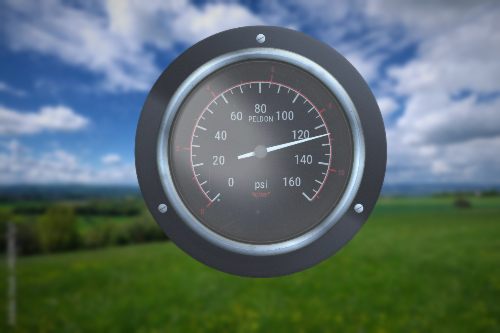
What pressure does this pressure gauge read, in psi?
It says 125 psi
